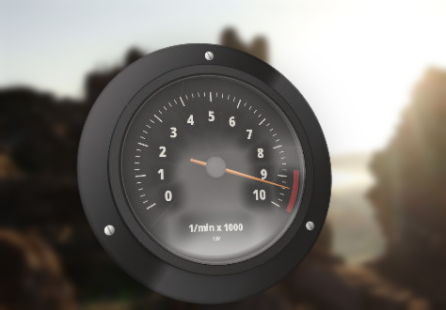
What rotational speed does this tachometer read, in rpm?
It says 9400 rpm
